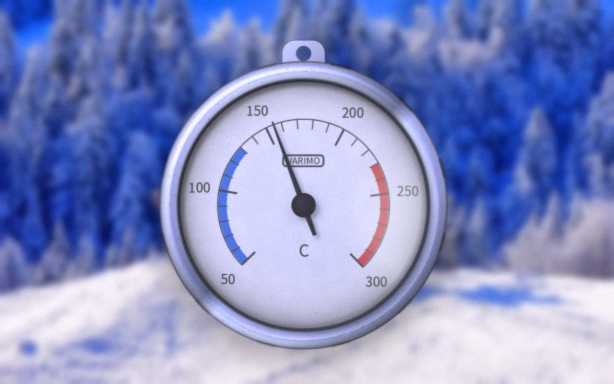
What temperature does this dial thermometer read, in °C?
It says 155 °C
